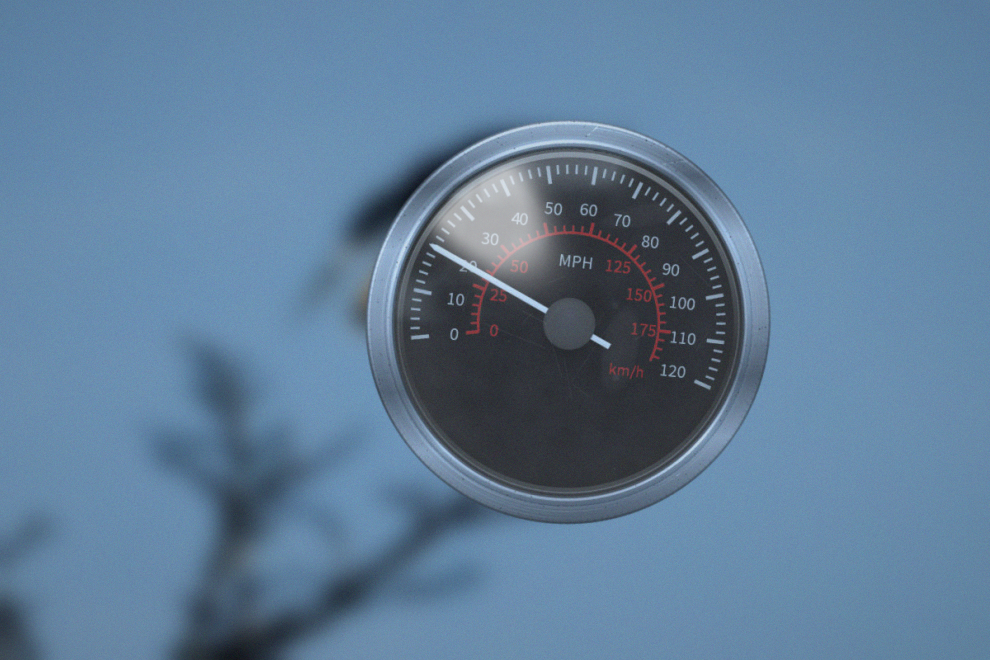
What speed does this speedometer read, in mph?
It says 20 mph
